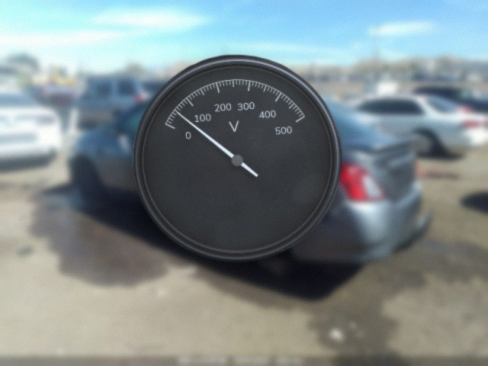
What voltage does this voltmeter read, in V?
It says 50 V
